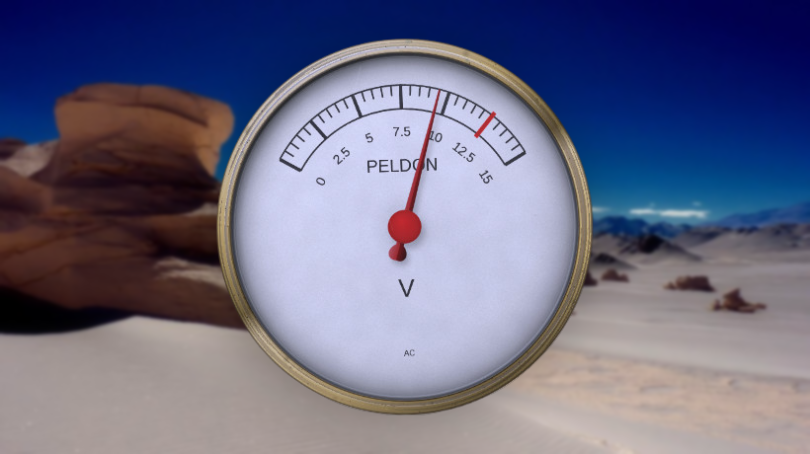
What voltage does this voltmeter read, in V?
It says 9.5 V
